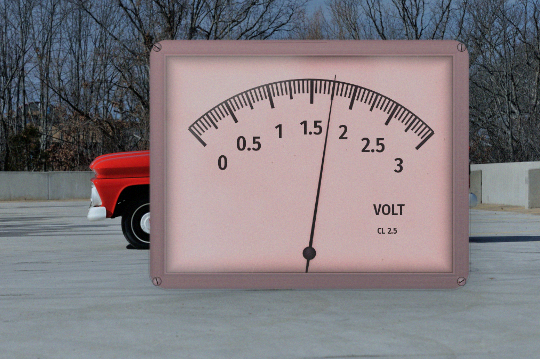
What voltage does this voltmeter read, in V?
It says 1.75 V
